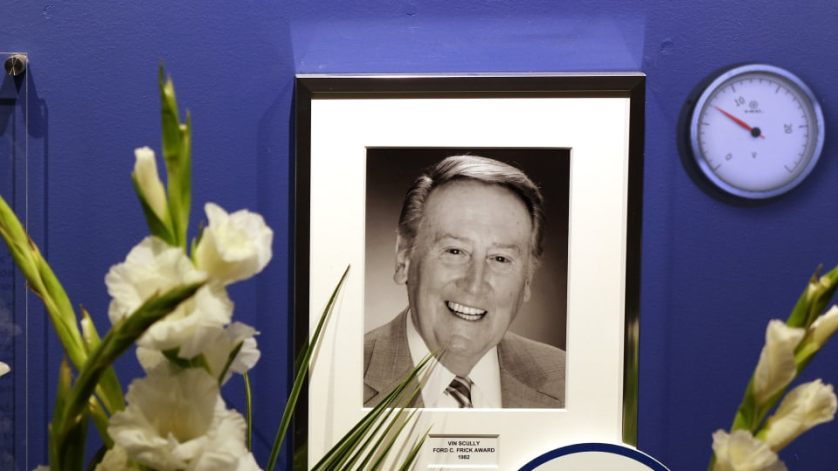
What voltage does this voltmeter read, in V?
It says 7 V
